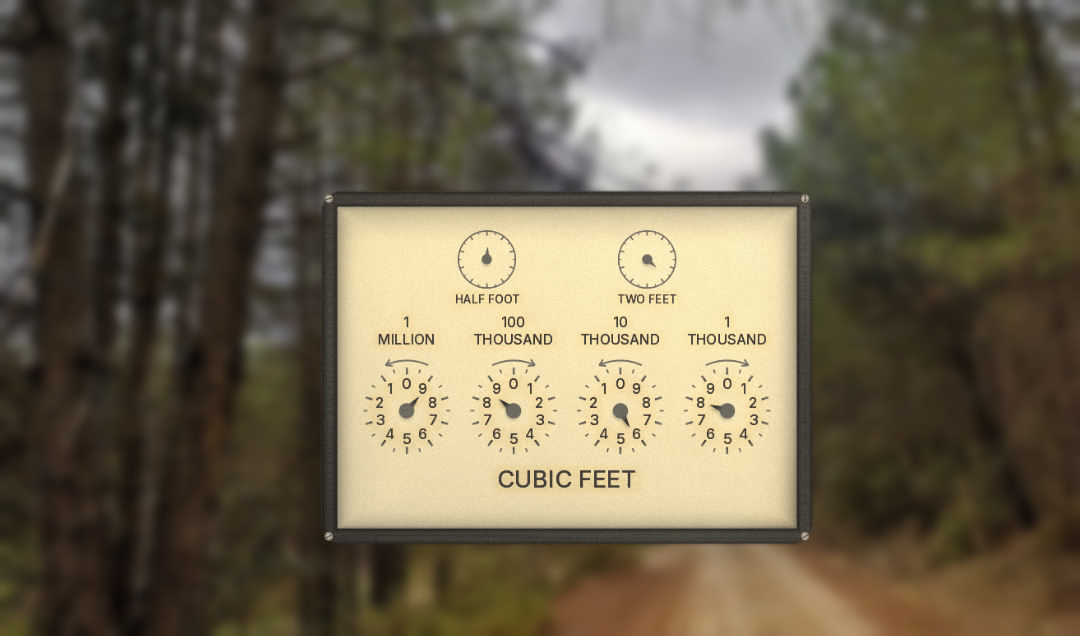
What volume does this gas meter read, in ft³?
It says 885800 ft³
